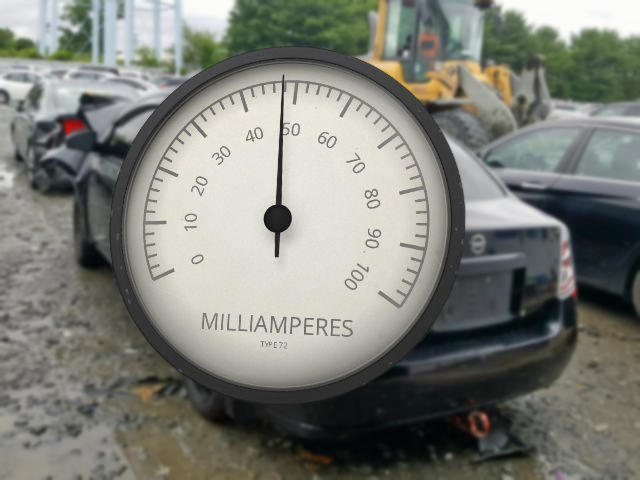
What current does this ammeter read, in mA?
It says 48 mA
